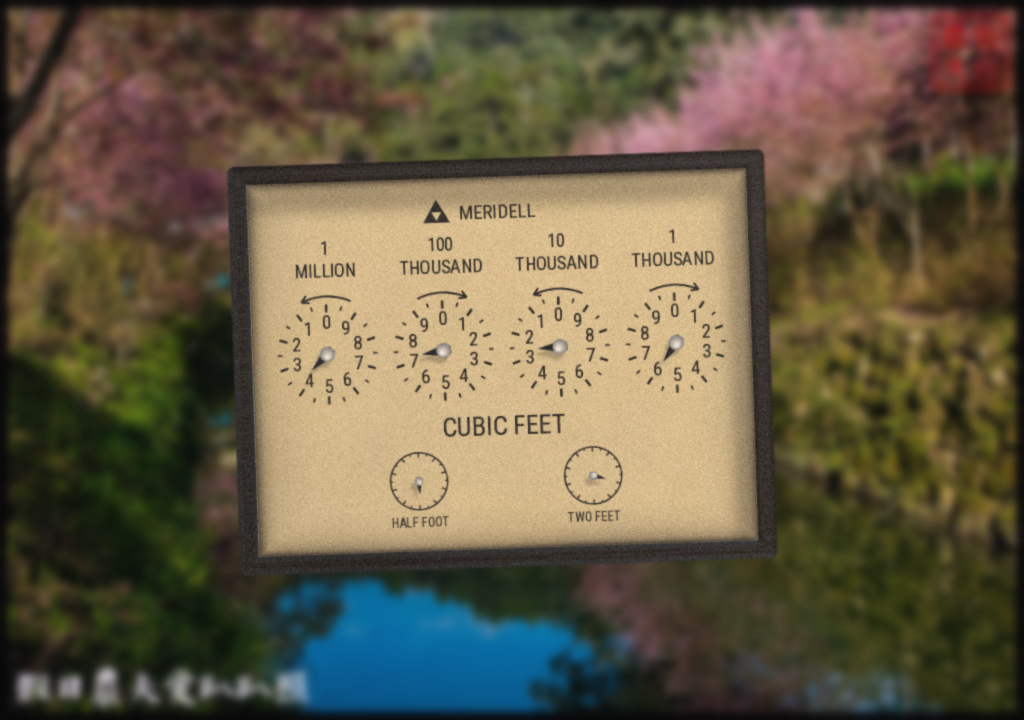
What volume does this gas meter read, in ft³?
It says 372600 ft³
